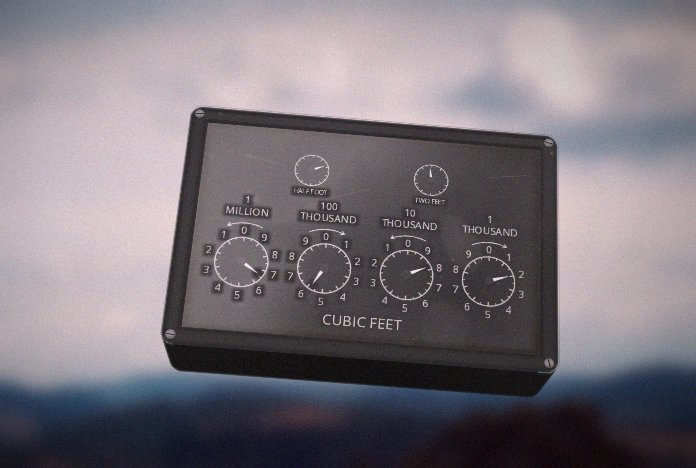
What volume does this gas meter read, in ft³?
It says 658200 ft³
